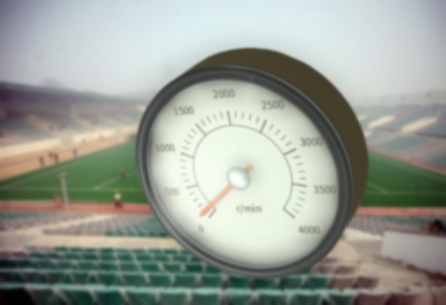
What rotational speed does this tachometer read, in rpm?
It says 100 rpm
